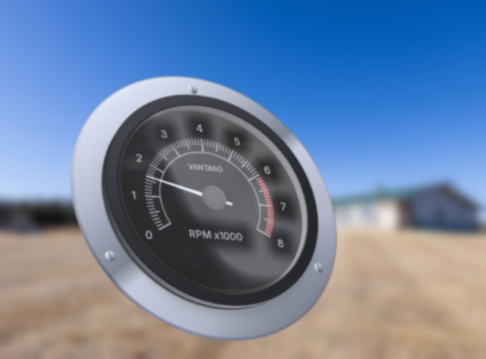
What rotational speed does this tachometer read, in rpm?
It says 1500 rpm
